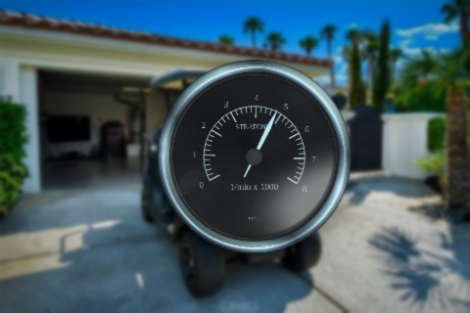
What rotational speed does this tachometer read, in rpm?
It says 4800 rpm
